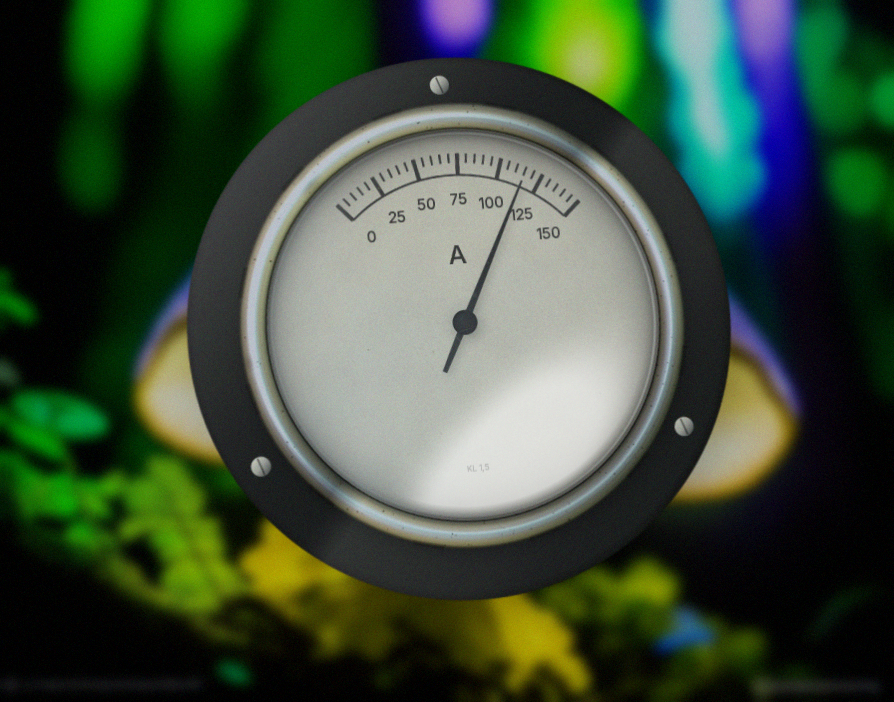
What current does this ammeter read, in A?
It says 115 A
